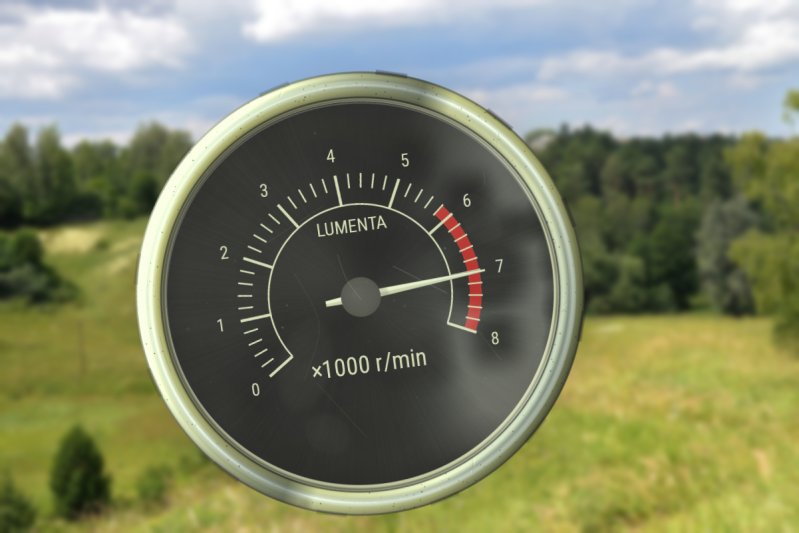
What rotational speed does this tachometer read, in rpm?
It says 7000 rpm
